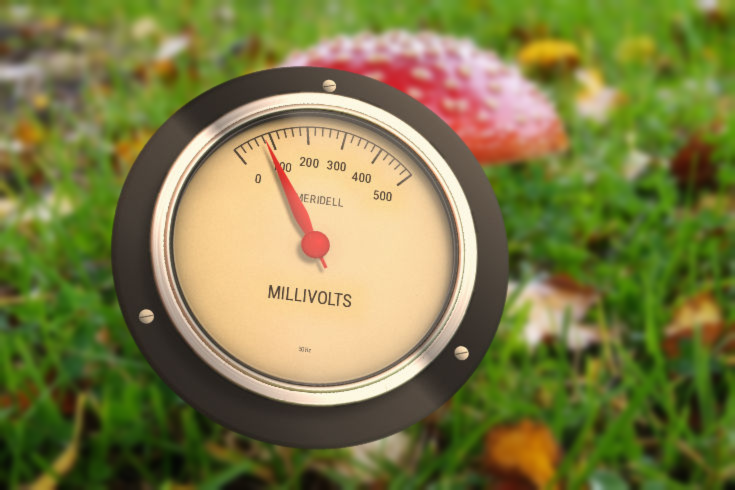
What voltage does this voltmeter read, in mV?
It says 80 mV
